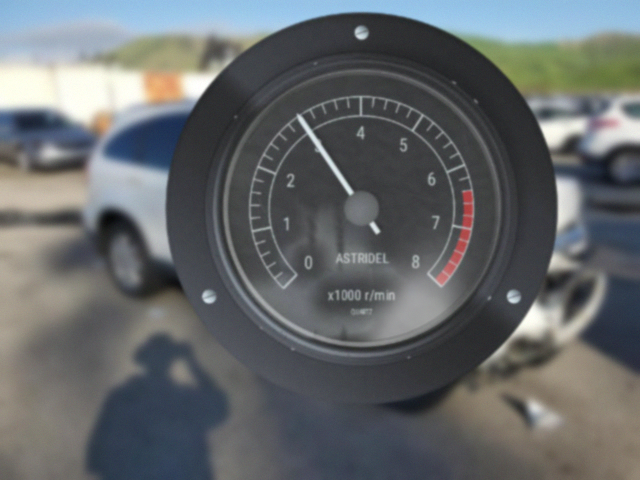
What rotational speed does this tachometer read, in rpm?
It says 3000 rpm
